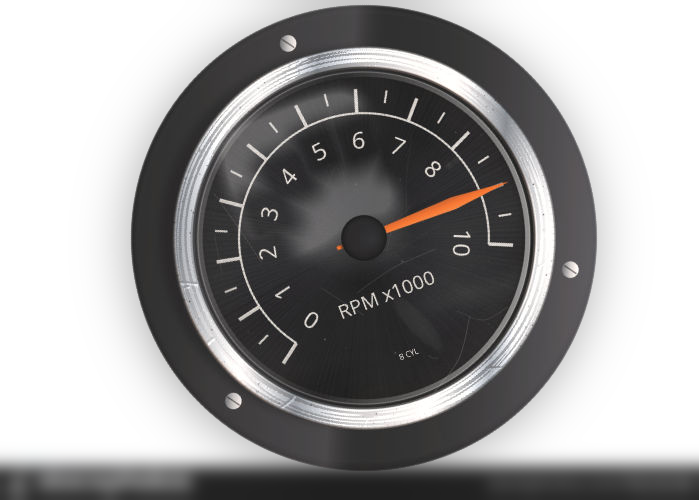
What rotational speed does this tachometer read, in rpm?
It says 9000 rpm
